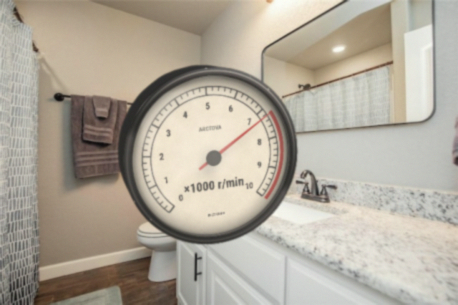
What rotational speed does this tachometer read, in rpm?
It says 7200 rpm
